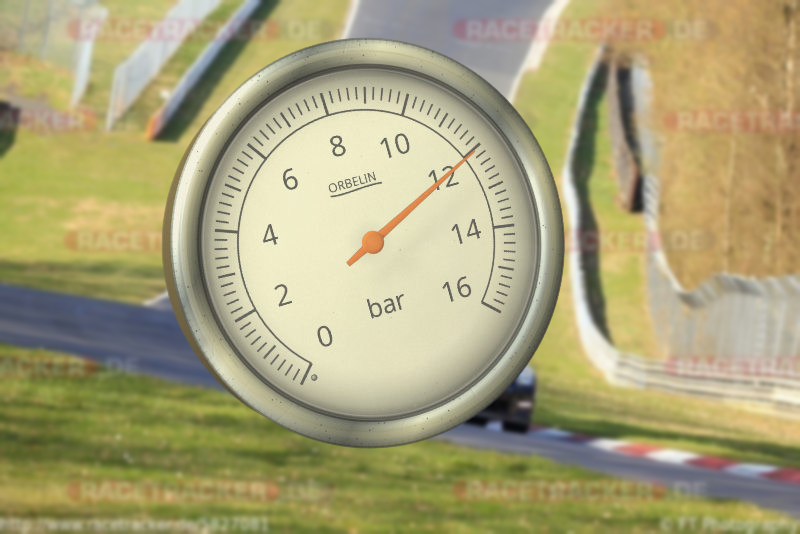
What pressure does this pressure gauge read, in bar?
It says 12 bar
